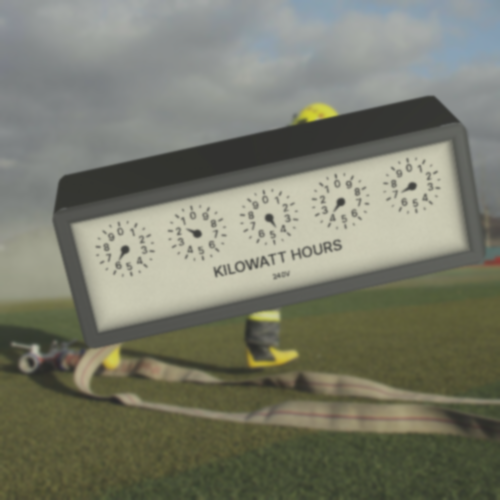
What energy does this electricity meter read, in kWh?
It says 61437 kWh
